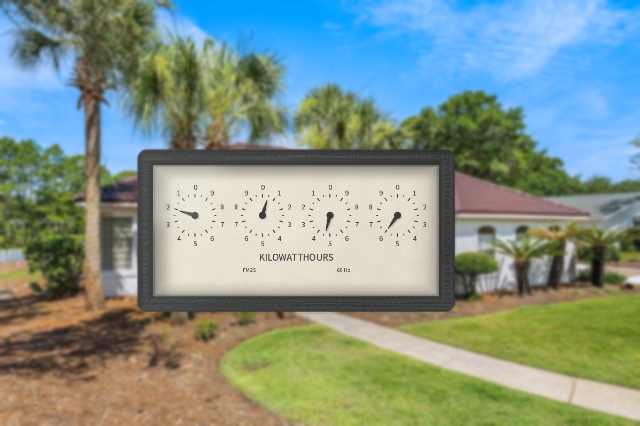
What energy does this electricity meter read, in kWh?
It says 2046 kWh
